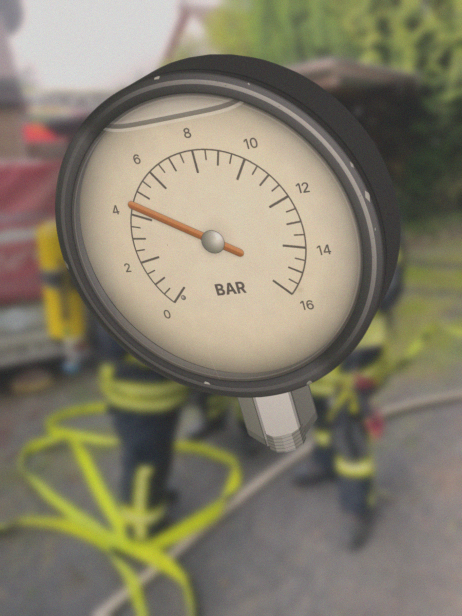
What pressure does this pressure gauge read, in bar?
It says 4.5 bar
